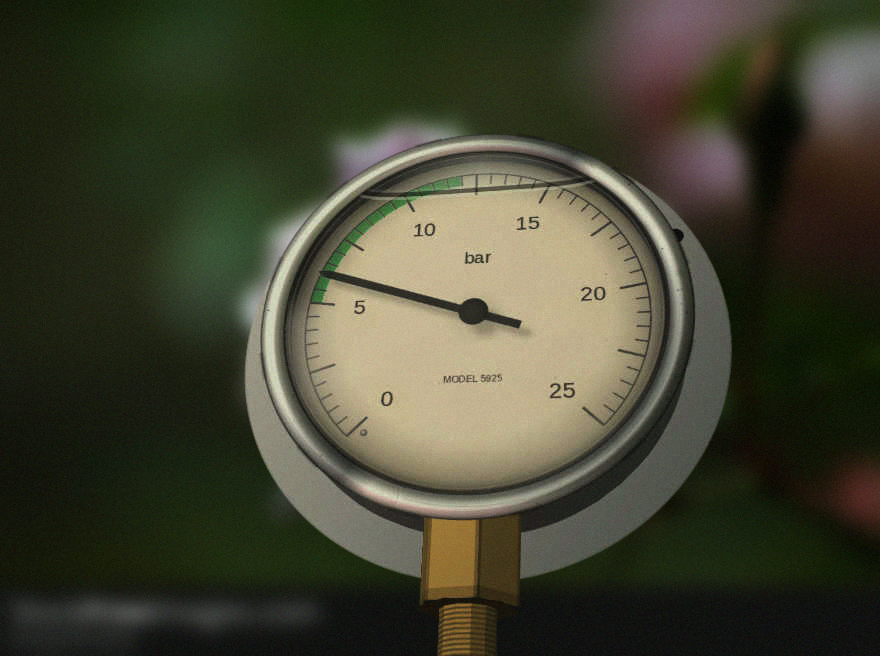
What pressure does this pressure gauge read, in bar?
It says 6 bar
